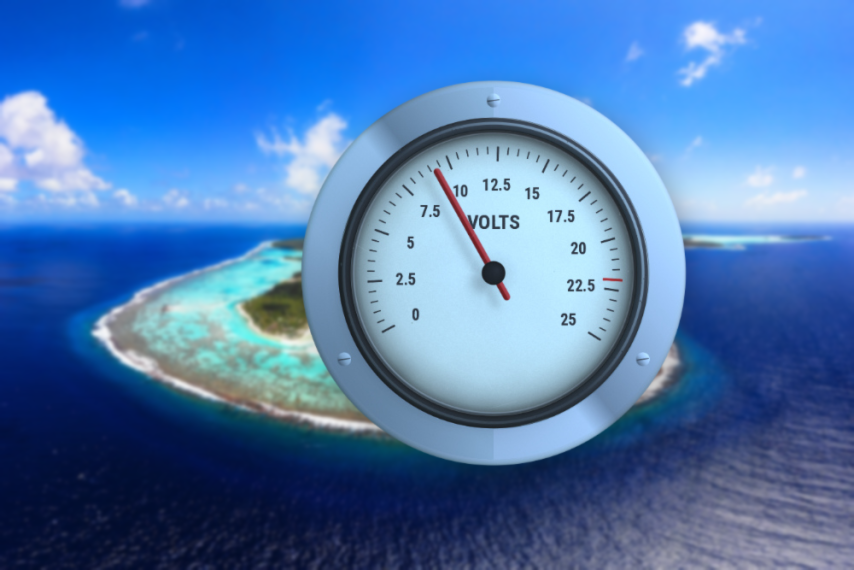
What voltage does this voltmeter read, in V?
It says 9.25 V
